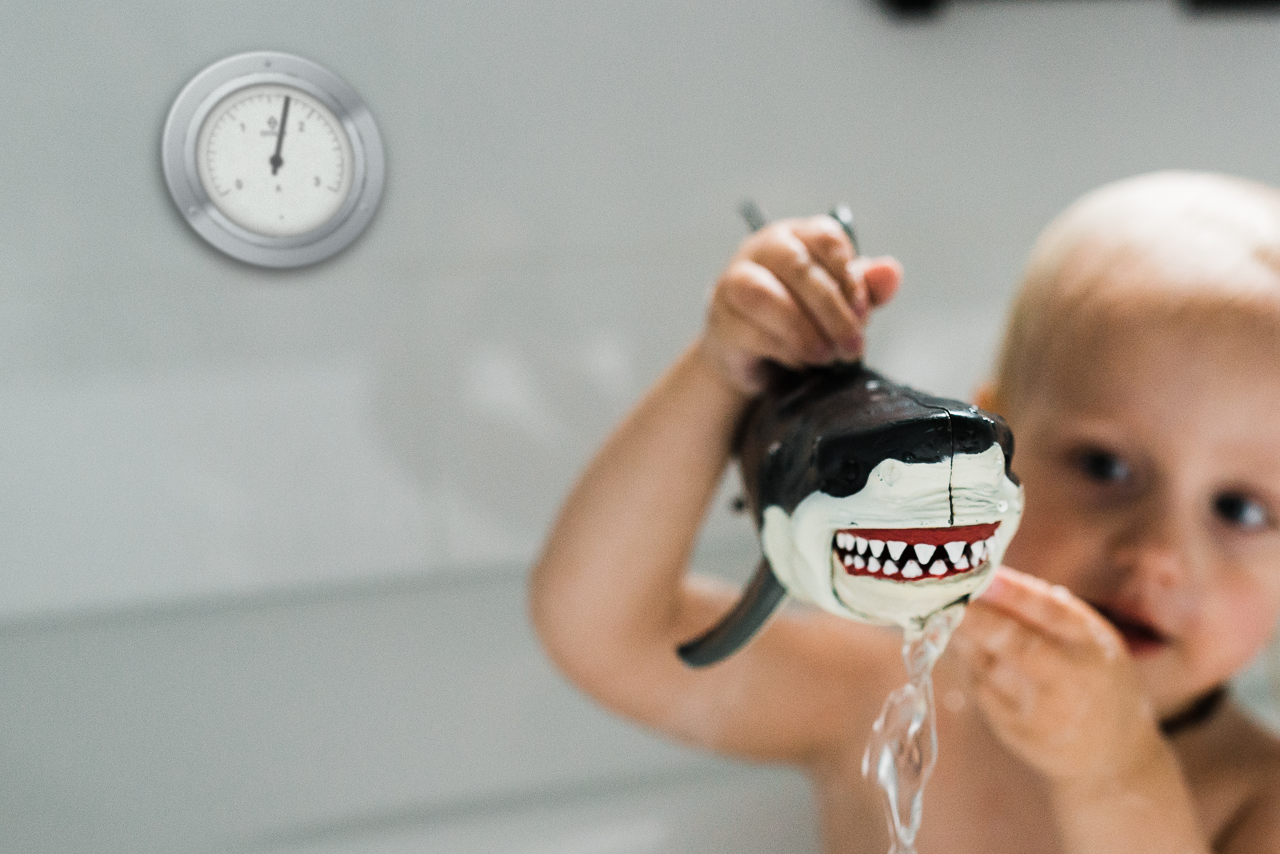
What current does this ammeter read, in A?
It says 1.7 A
